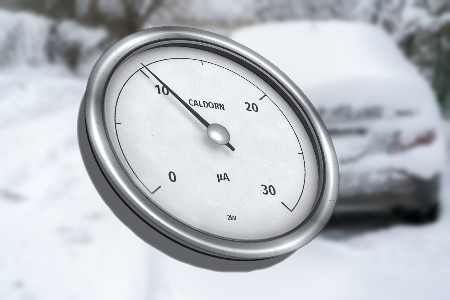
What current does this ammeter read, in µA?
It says 10 µA
